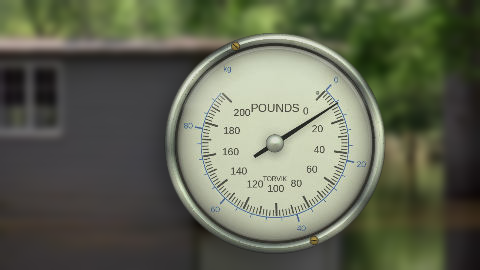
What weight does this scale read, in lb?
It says 10 lb
